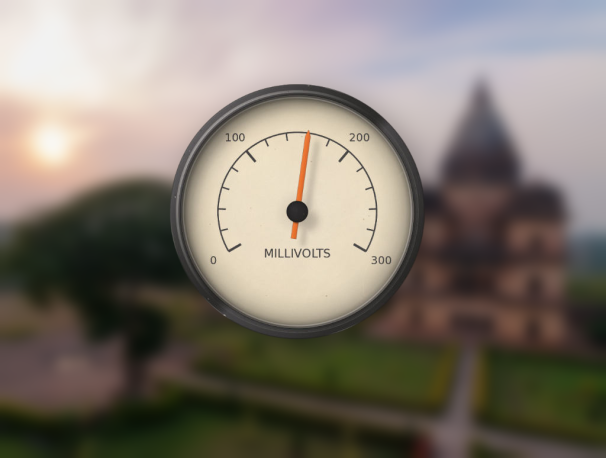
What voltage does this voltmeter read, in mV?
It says 160 mV
